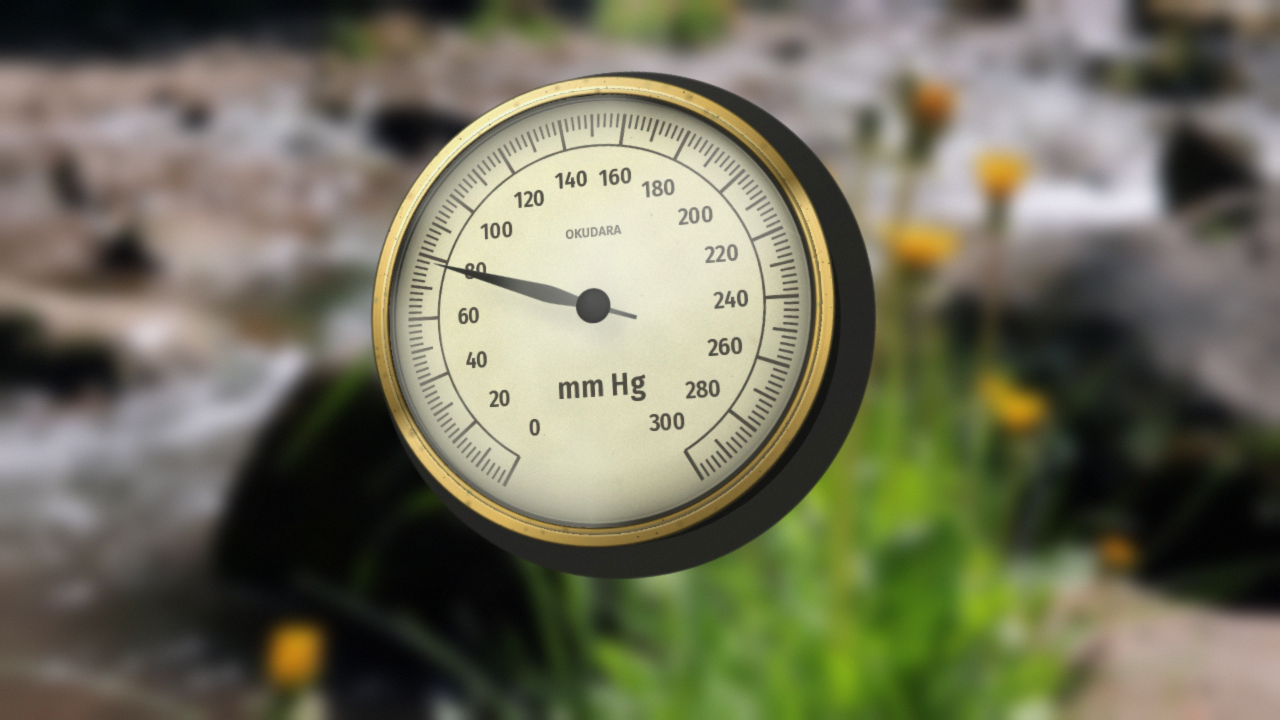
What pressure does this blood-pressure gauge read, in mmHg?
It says 78 mmHg
